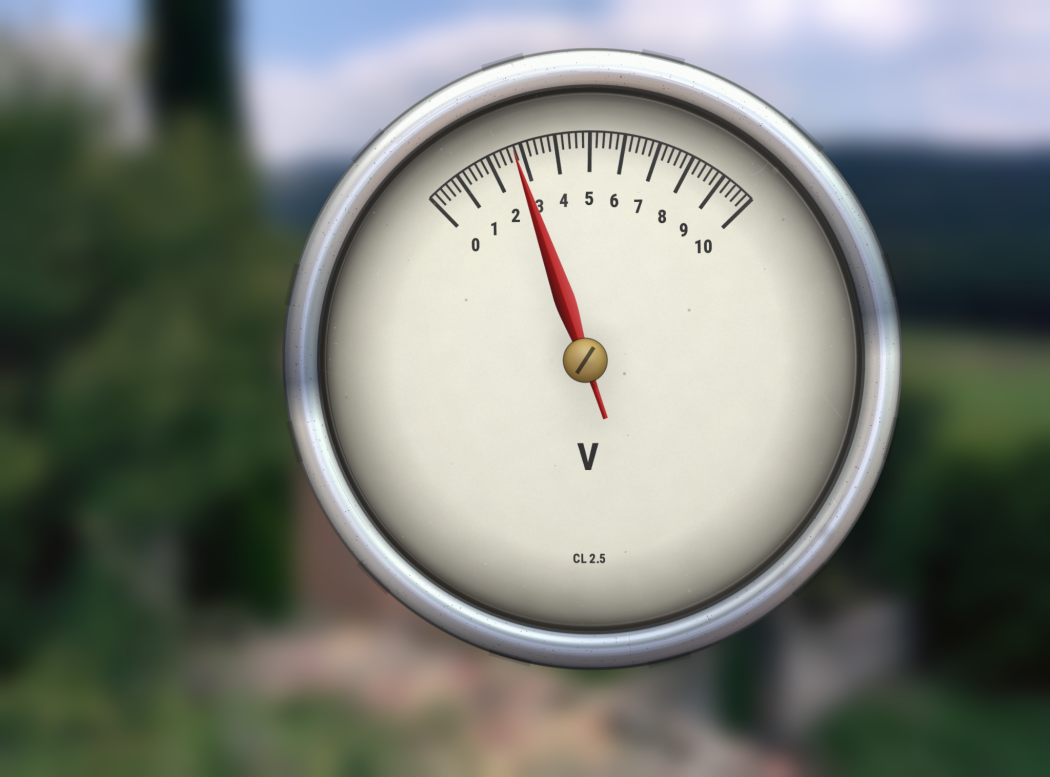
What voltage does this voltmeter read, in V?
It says 2.8 V
